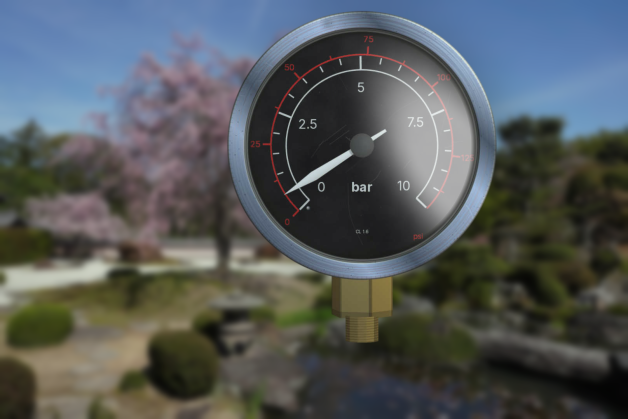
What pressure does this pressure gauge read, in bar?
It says 0.5 bar
